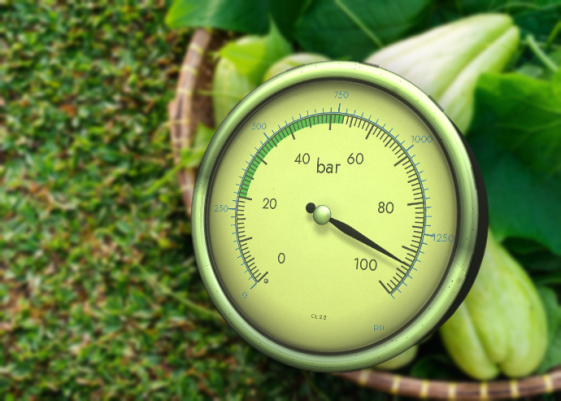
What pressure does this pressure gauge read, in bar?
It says 93 bar
